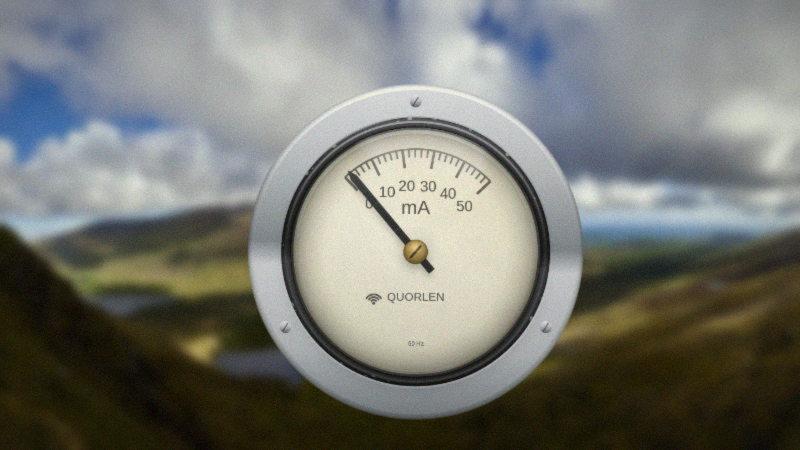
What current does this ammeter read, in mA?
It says 2 mA
